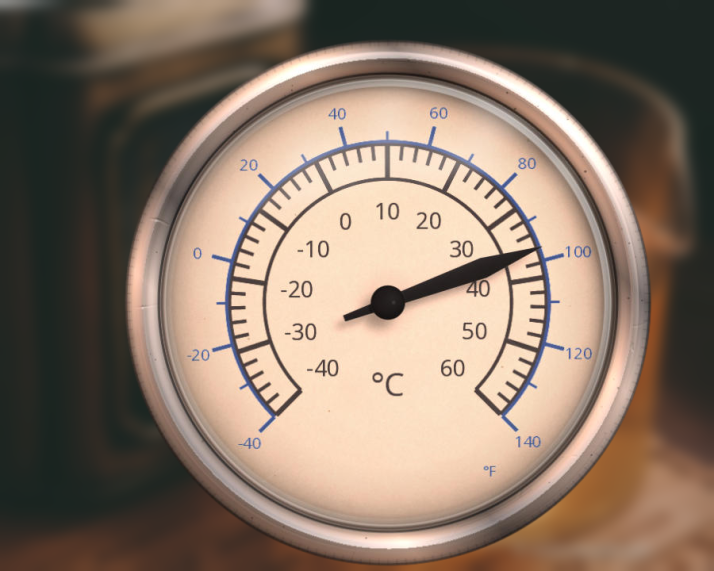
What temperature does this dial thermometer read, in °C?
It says 36 °C
